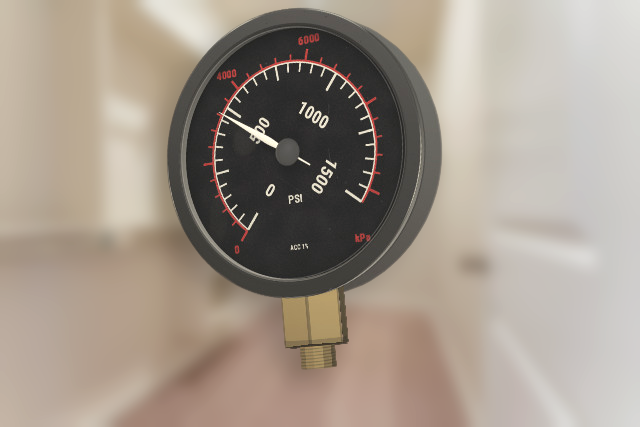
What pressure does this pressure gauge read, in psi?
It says 475 psi
